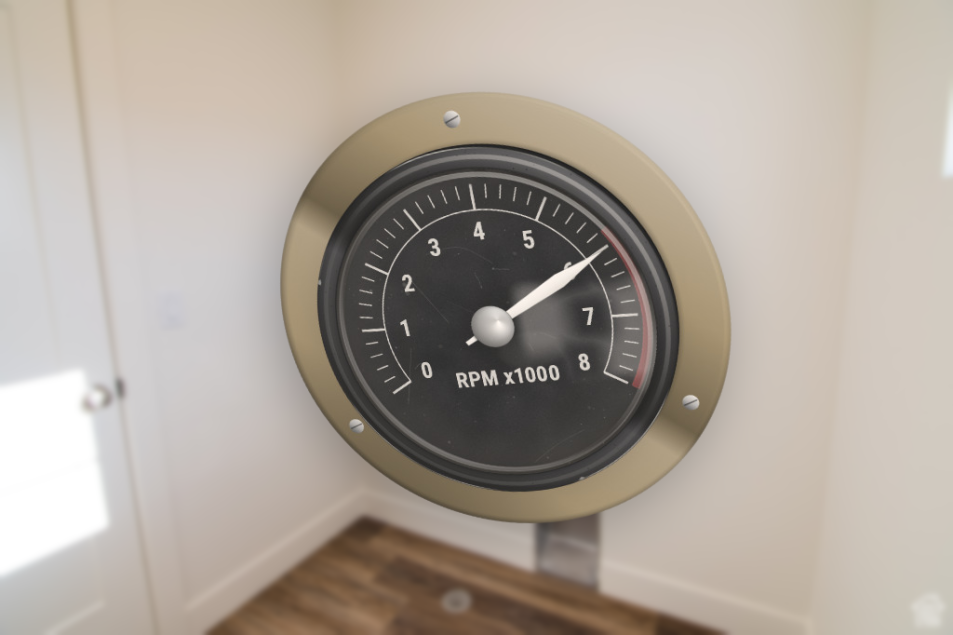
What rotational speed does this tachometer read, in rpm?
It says 6000 rpm
